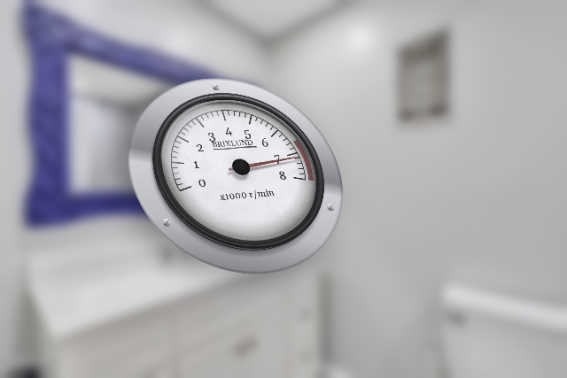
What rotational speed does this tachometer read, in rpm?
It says 7200 rpm
